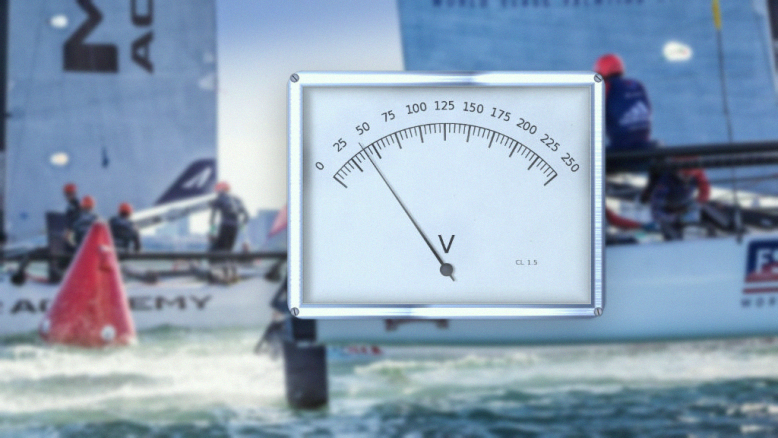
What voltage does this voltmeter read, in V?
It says 40 V
